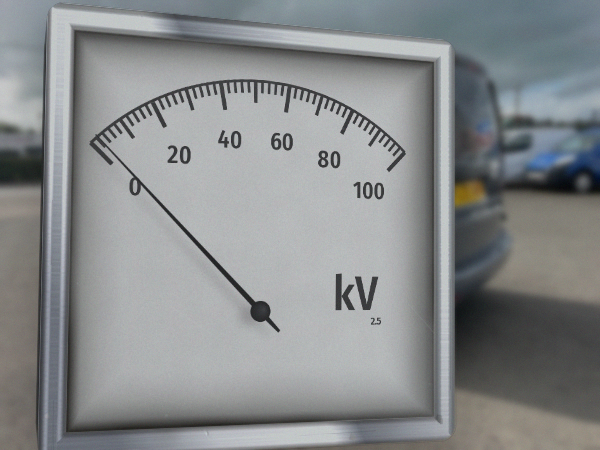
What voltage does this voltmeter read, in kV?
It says 2 kV
